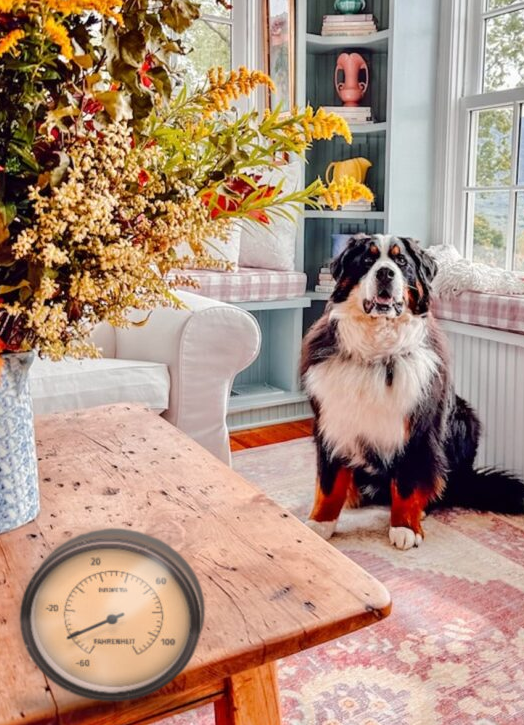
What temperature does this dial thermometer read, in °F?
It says -40 °F
